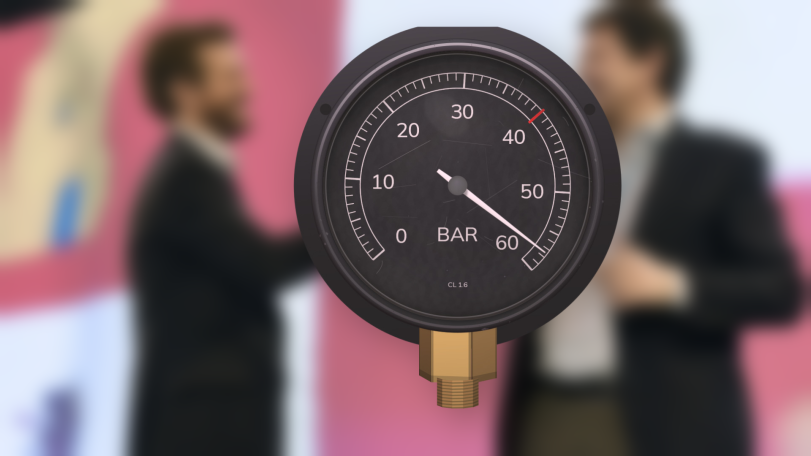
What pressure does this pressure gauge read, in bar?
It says 57.5 bar
